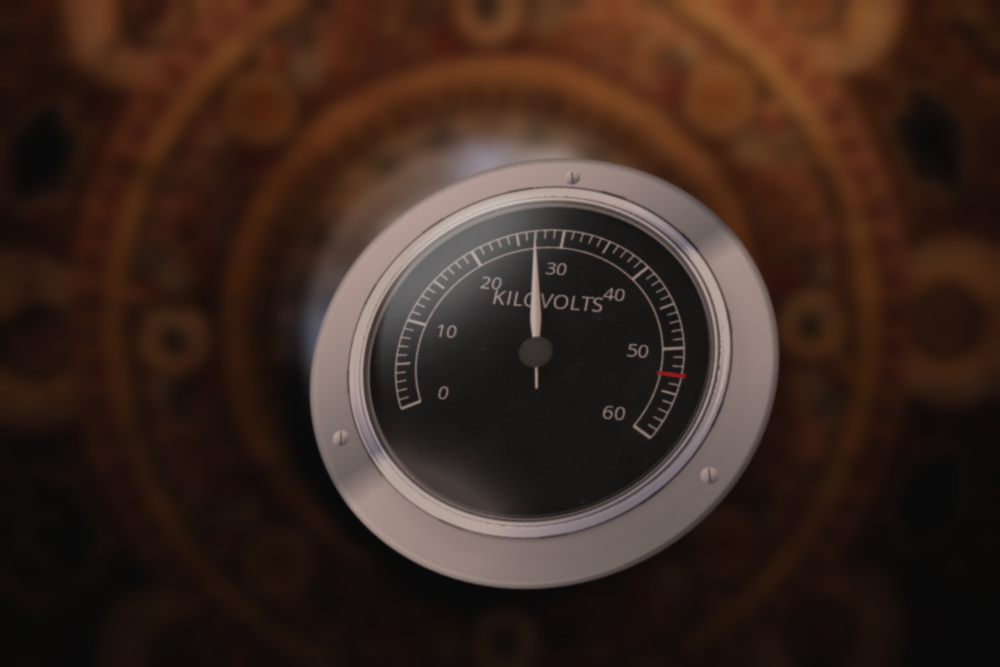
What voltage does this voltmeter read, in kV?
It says 27 kV
